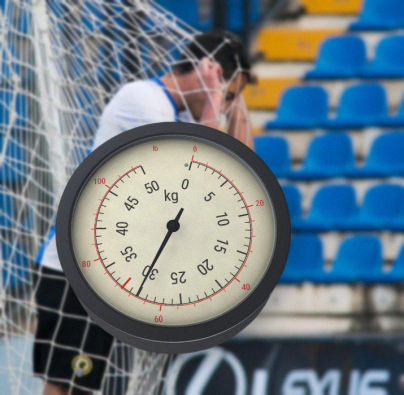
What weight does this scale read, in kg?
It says 30 kg
